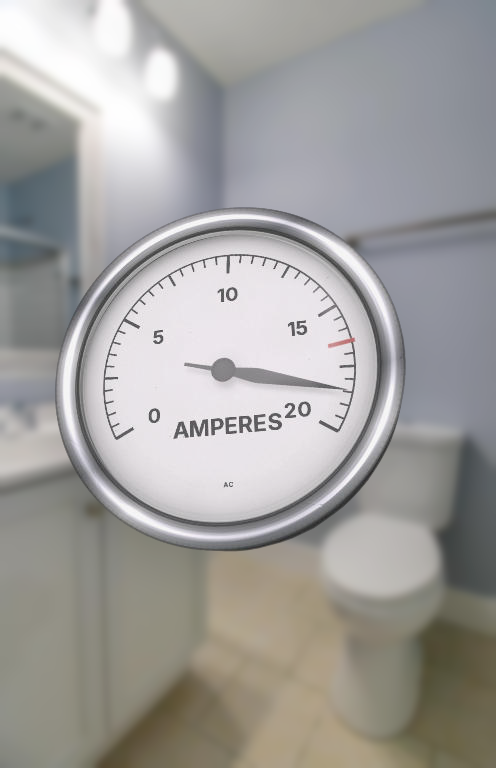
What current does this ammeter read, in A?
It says 18.5 A
